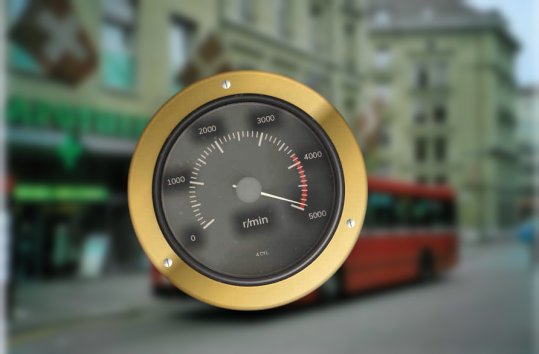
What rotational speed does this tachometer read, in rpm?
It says 4900 rpm
